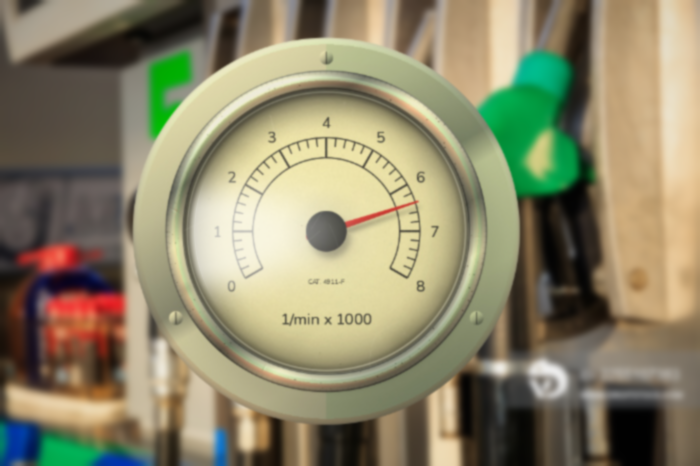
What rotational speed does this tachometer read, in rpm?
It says 6400 rpm
